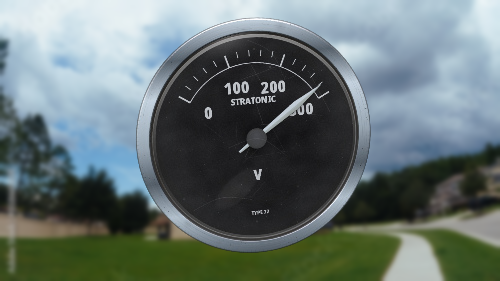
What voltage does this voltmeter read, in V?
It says 280 V
